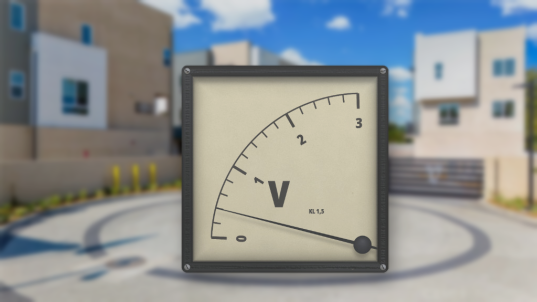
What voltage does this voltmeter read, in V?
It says 0.4 V
